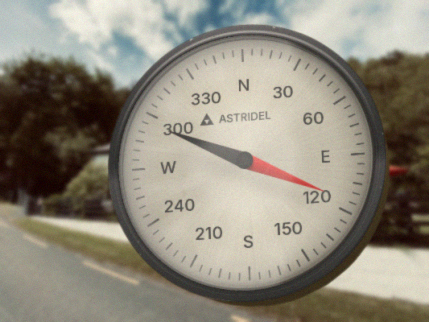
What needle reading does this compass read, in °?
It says 115 °
